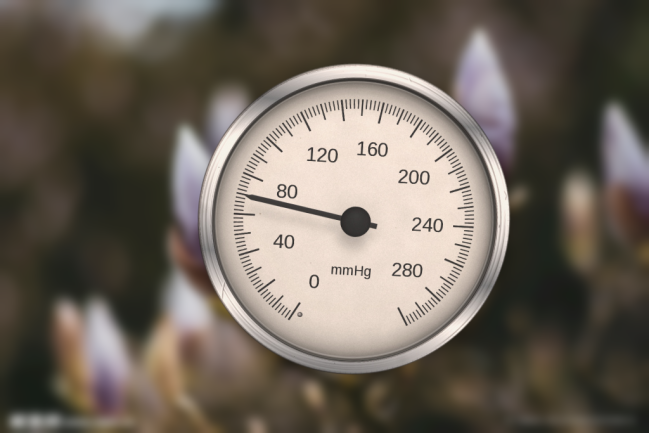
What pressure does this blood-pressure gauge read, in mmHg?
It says 70 mmHg
